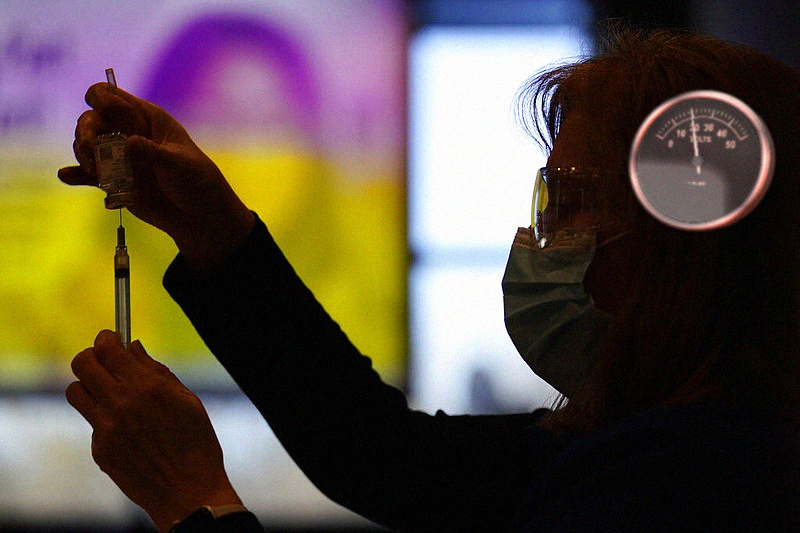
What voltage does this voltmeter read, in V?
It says 20 V
